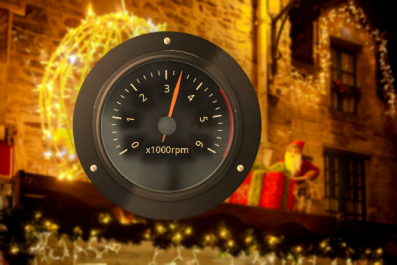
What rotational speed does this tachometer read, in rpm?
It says 3400 rpm
